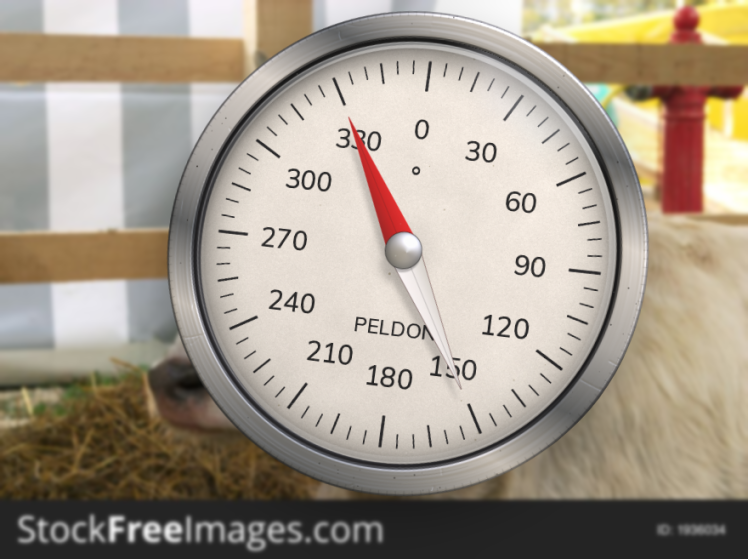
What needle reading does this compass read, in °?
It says 330 °
